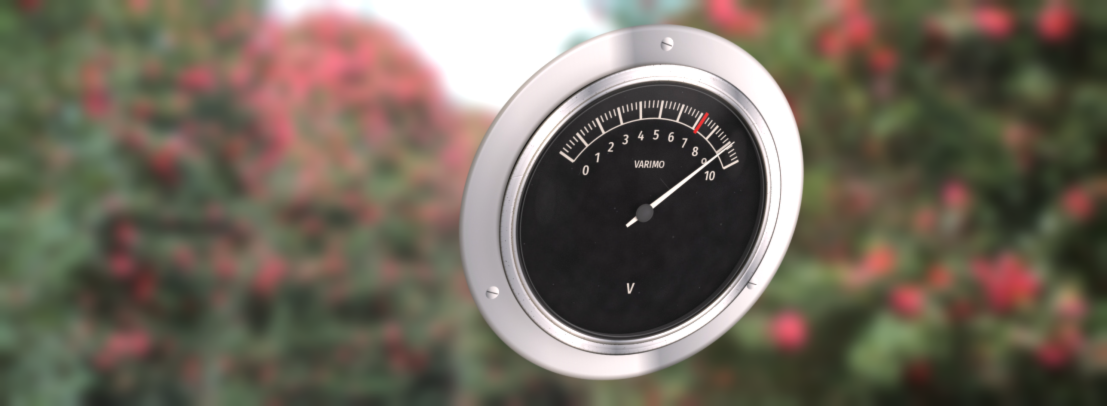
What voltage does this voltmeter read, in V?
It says 9 V
